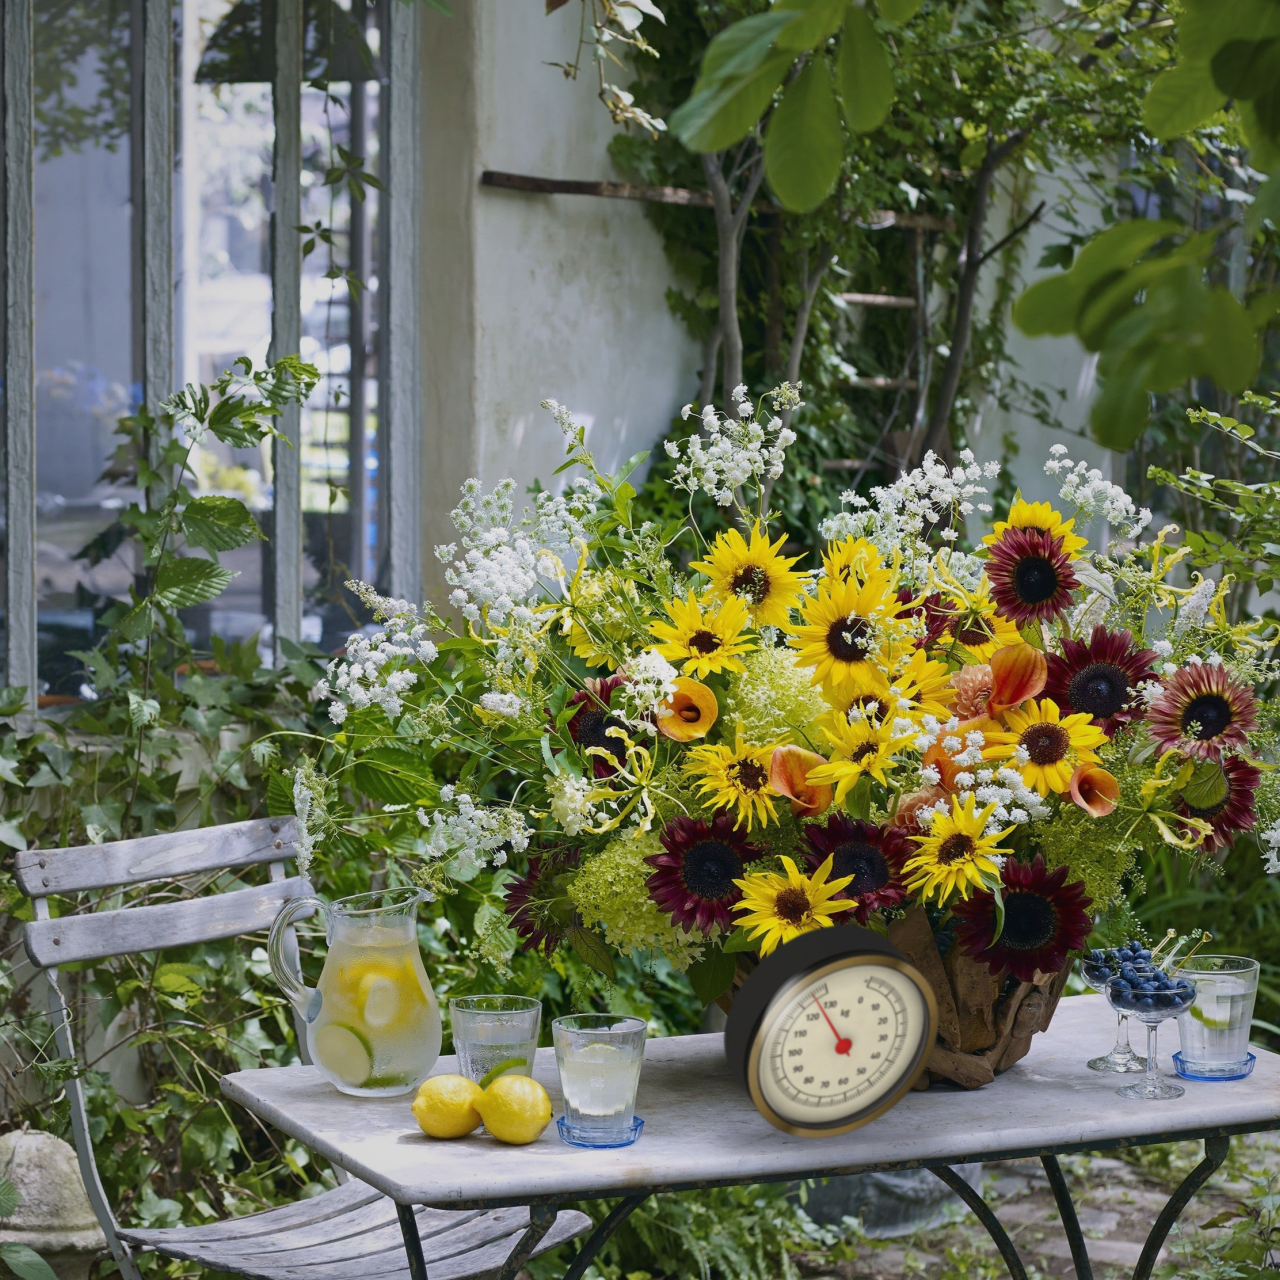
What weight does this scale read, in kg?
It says 125 kg
